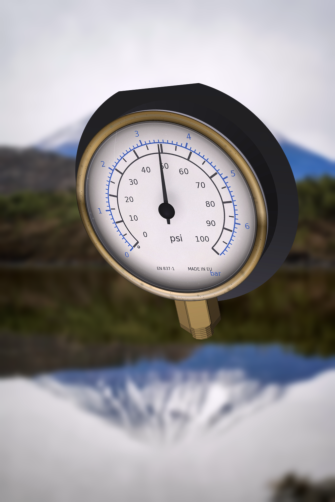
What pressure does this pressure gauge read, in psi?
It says 50 psi
